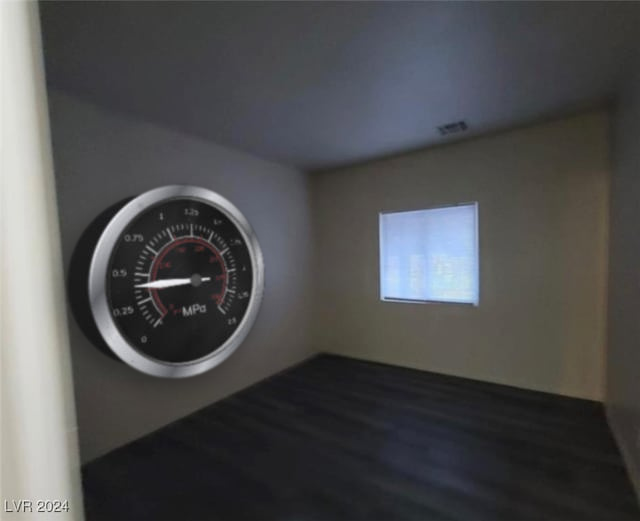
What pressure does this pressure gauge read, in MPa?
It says 0.4 MPa
